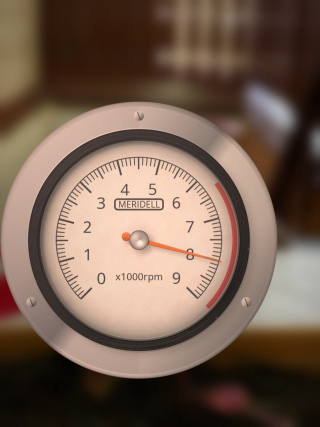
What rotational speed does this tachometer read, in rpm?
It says 8000 rpm
